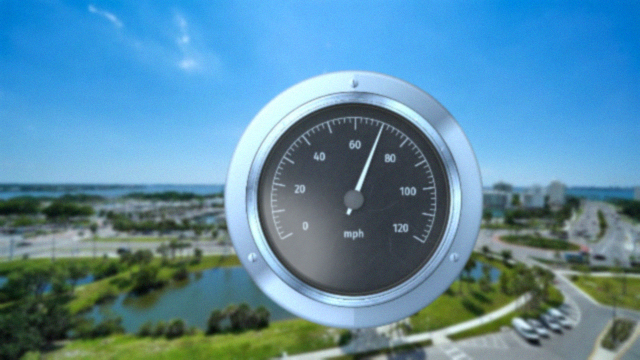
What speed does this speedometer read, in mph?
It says 70 mph
